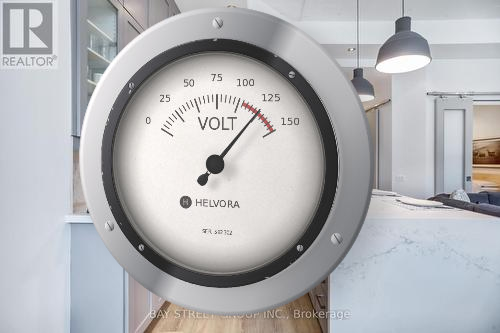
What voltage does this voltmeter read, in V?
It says 125 V
